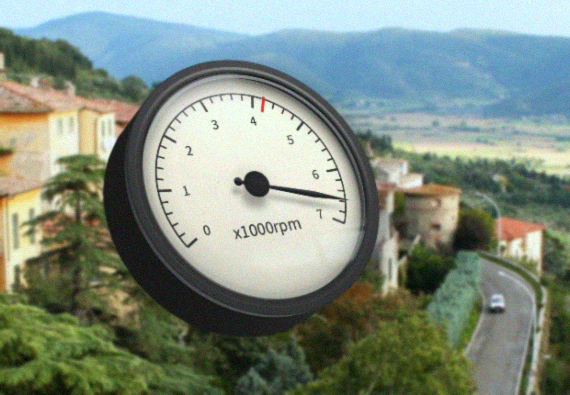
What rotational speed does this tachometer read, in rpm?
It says 6600 rpm
